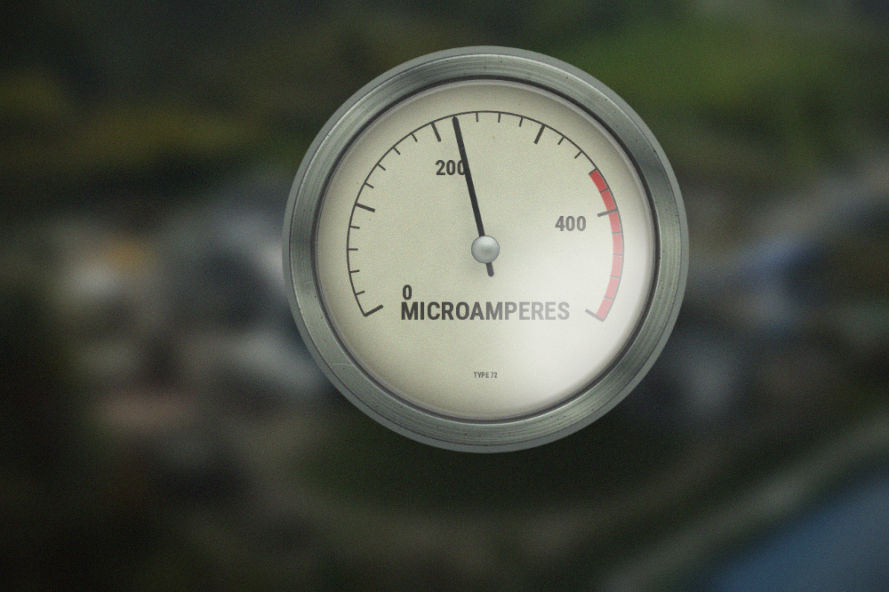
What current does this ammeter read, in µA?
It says 220 µA
